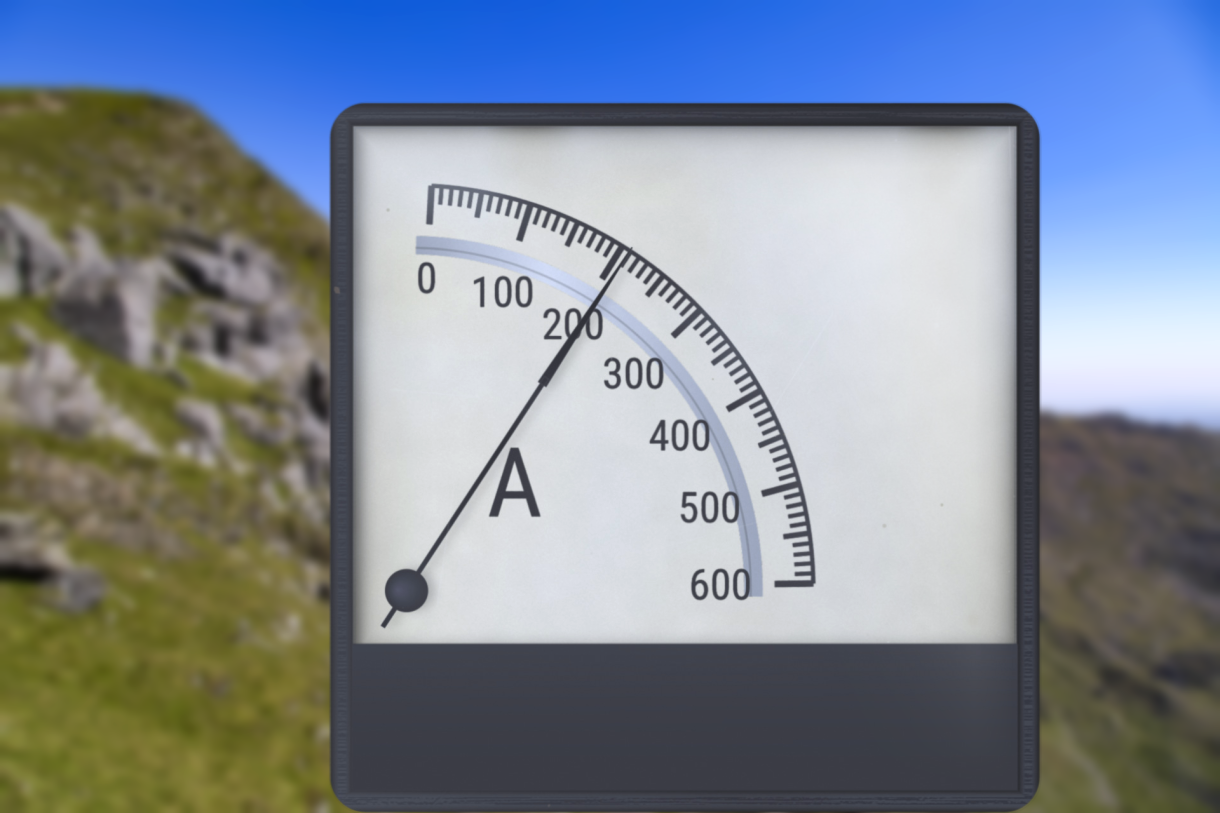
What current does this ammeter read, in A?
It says 210 A
